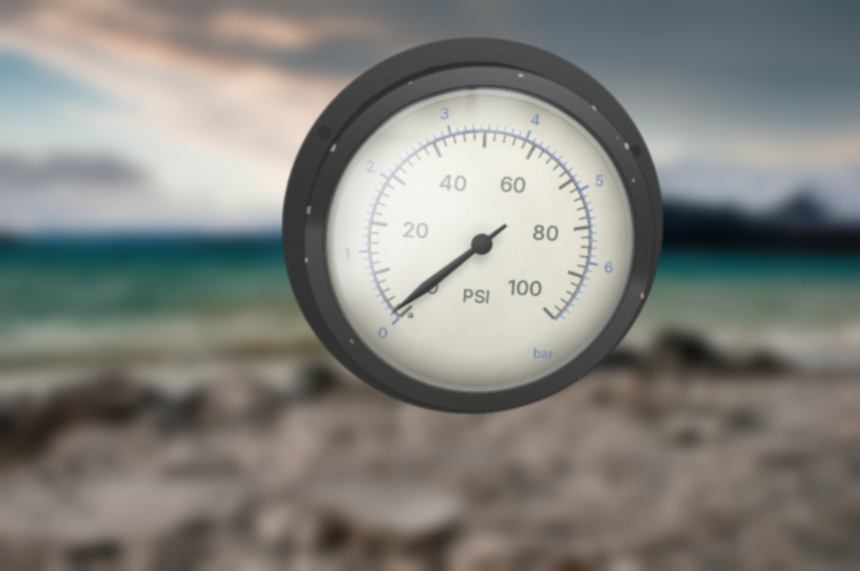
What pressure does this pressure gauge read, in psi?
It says 2 psi
